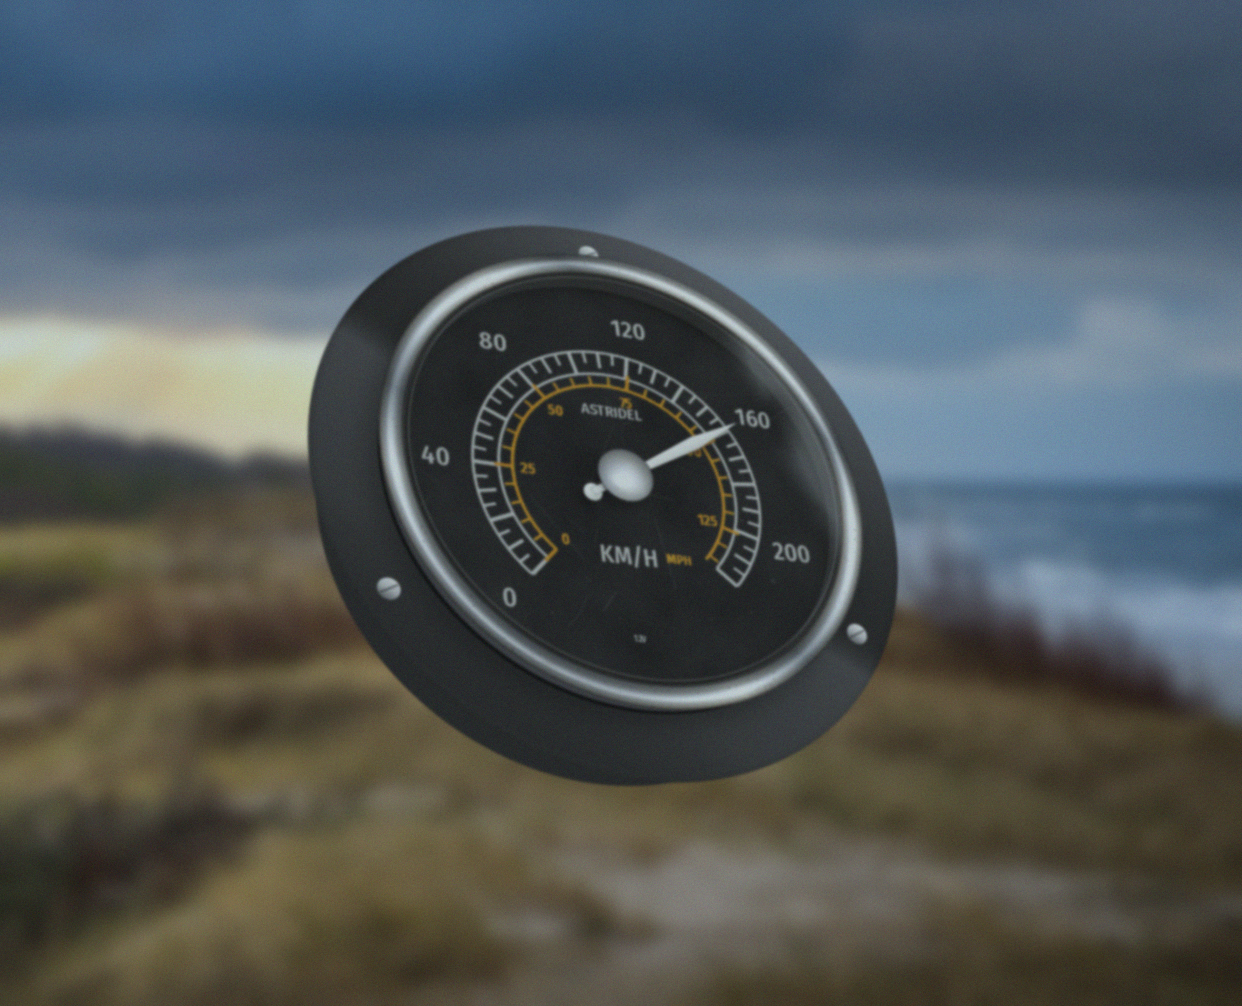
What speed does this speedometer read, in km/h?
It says 160 km/h
